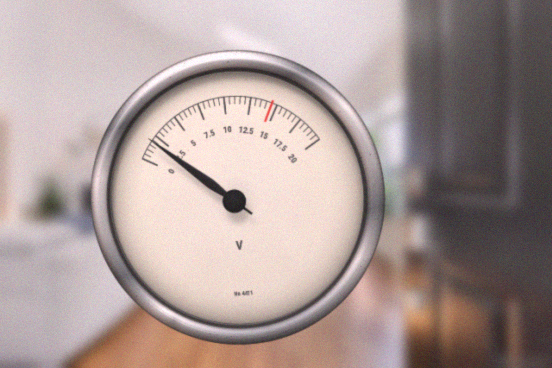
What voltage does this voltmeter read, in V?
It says 2 V
